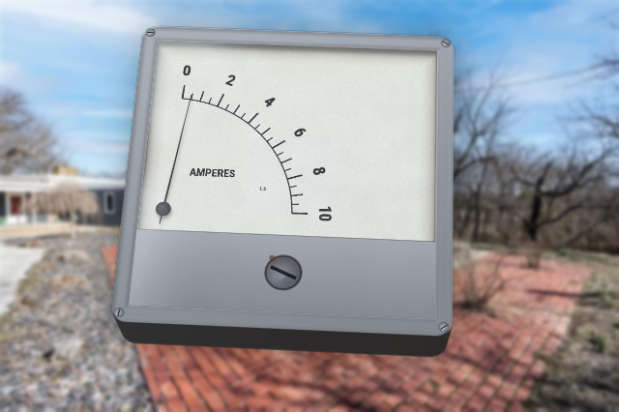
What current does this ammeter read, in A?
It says 0.5 A
